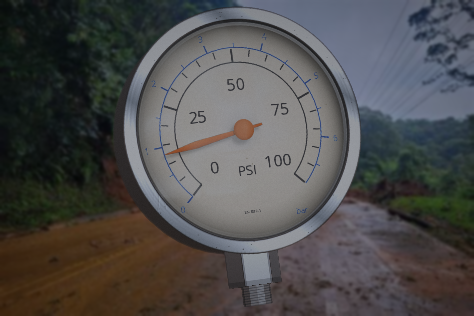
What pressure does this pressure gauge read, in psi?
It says 12.5 psi
